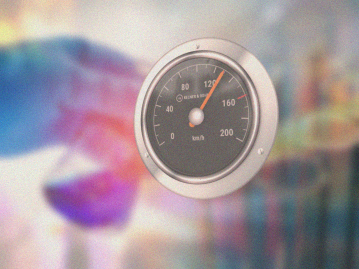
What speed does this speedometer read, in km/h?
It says 130 km/h
